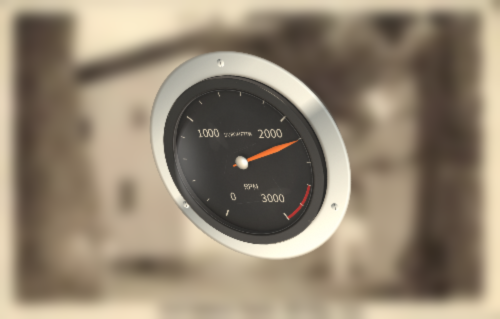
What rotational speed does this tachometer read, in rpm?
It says 2200 rpm
